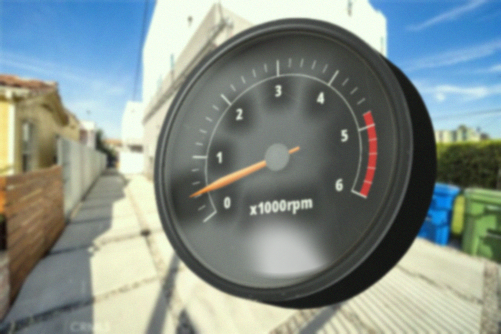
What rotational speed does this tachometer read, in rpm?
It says 400 rpm
